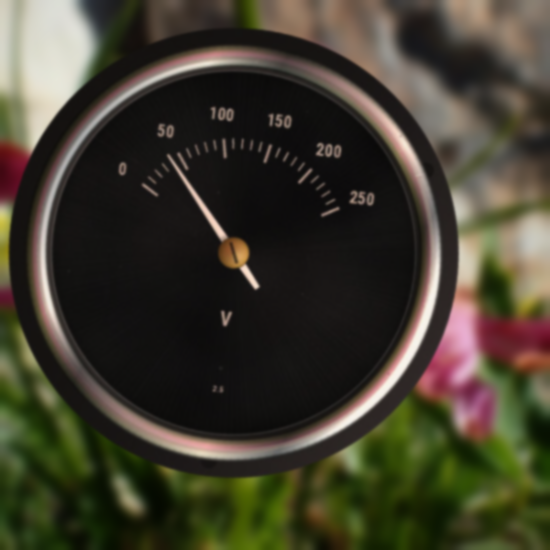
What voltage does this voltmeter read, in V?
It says 40 V
